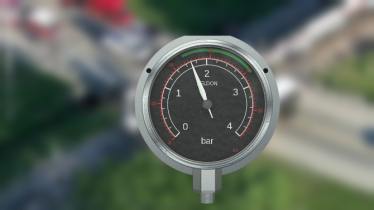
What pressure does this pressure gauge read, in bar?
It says 1.7 bar
